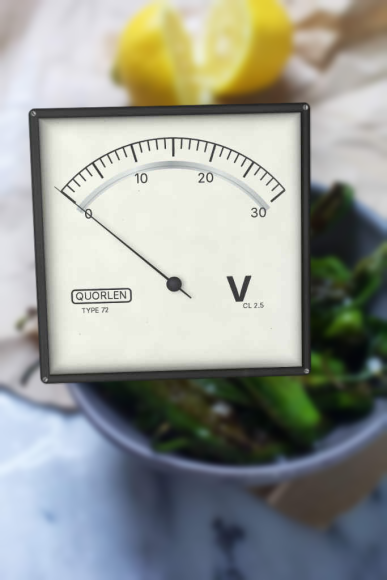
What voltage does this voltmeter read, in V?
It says 0 V
